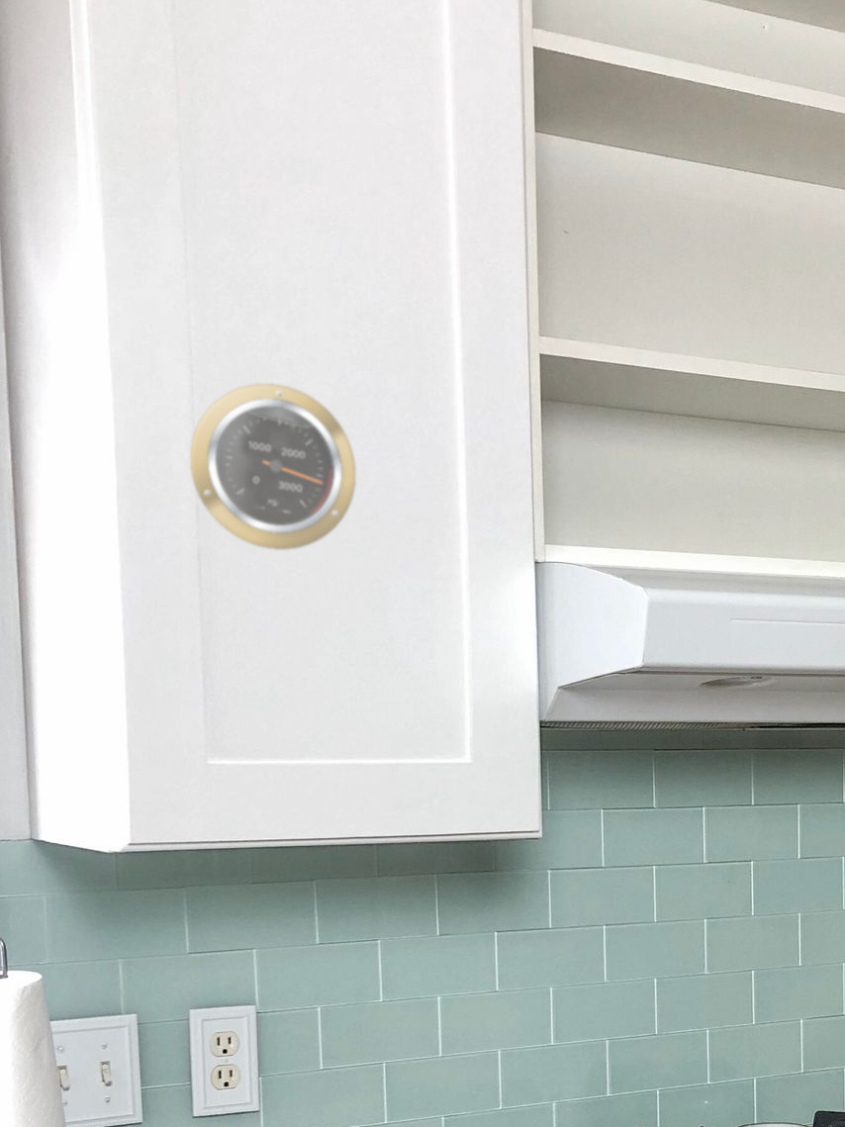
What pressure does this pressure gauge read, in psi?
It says 2600 psi
